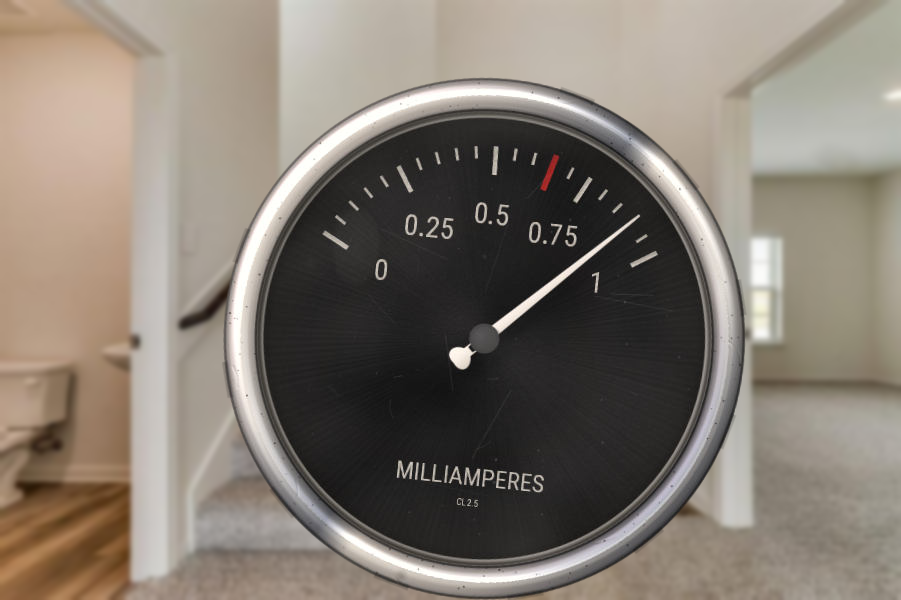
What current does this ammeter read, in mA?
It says 0.9 mA
